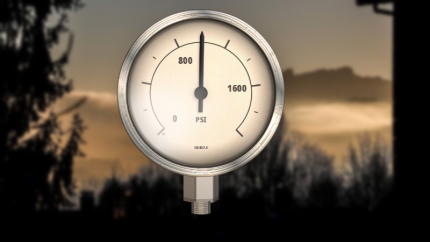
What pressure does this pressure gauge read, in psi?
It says 1000 psi
